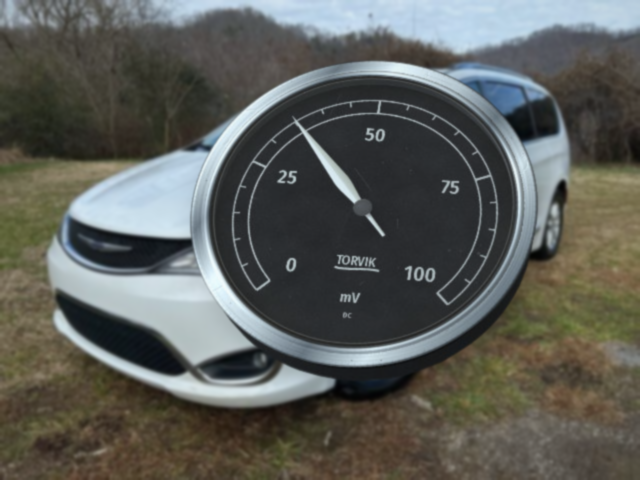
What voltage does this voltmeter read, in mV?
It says 35 mV
